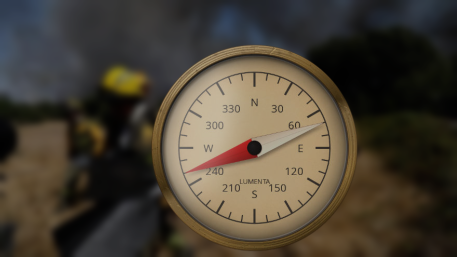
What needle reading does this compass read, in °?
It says 250 °
